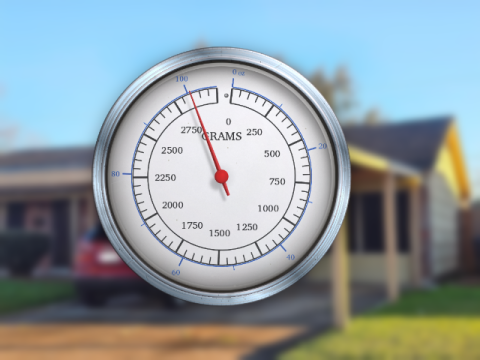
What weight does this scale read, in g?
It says 2850 g
